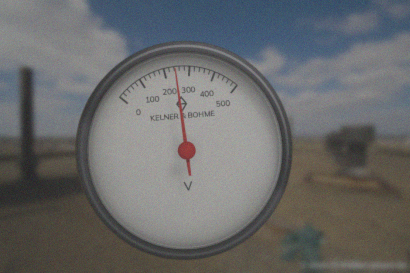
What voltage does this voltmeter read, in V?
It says 240 V
